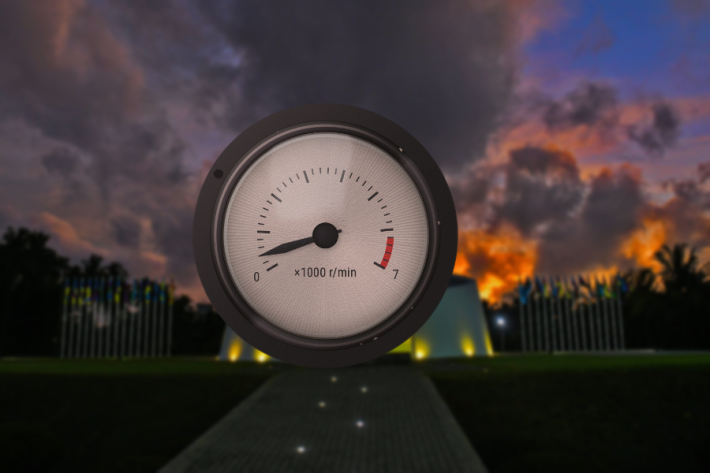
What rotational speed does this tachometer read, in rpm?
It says 400 rpm
